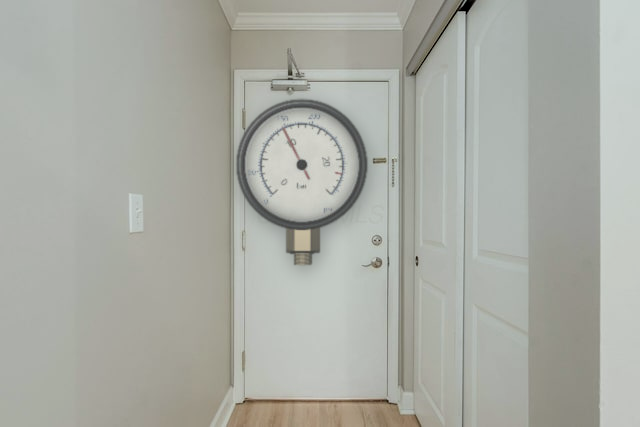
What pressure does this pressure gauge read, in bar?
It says 10 bar
